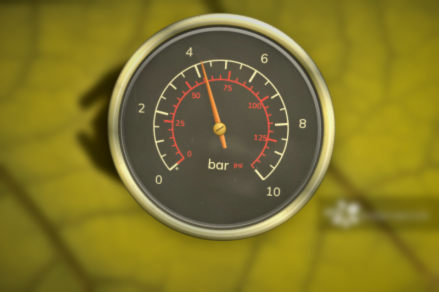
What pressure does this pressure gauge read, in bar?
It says 4.25 bar
